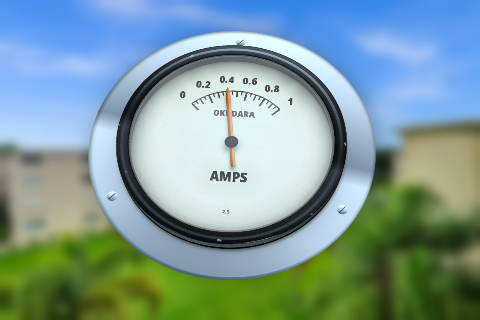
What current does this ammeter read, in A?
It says 0.4 A
